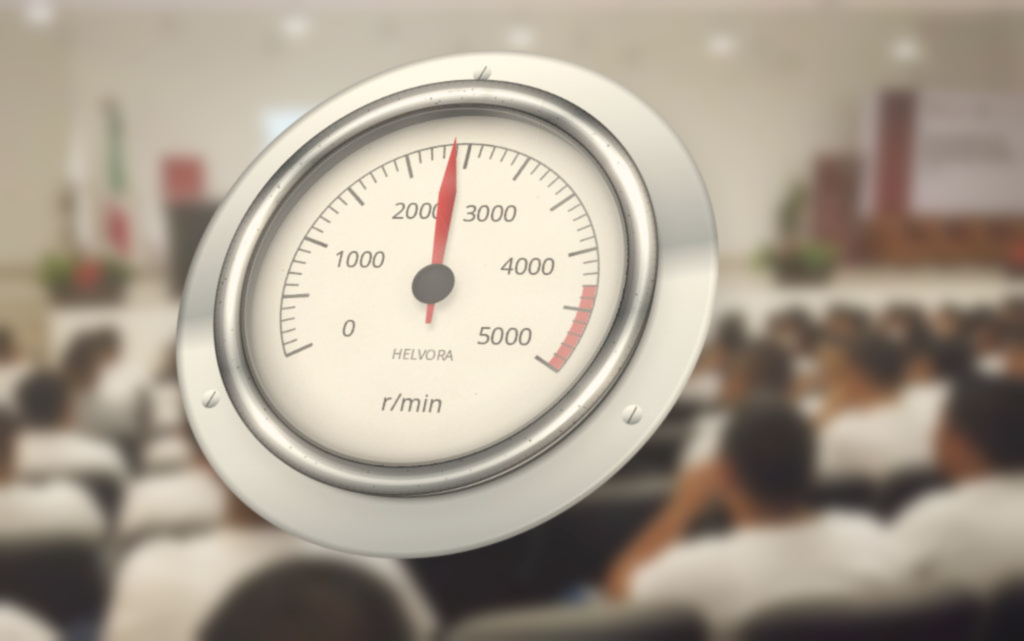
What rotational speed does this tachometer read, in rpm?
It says 2400 rpm
